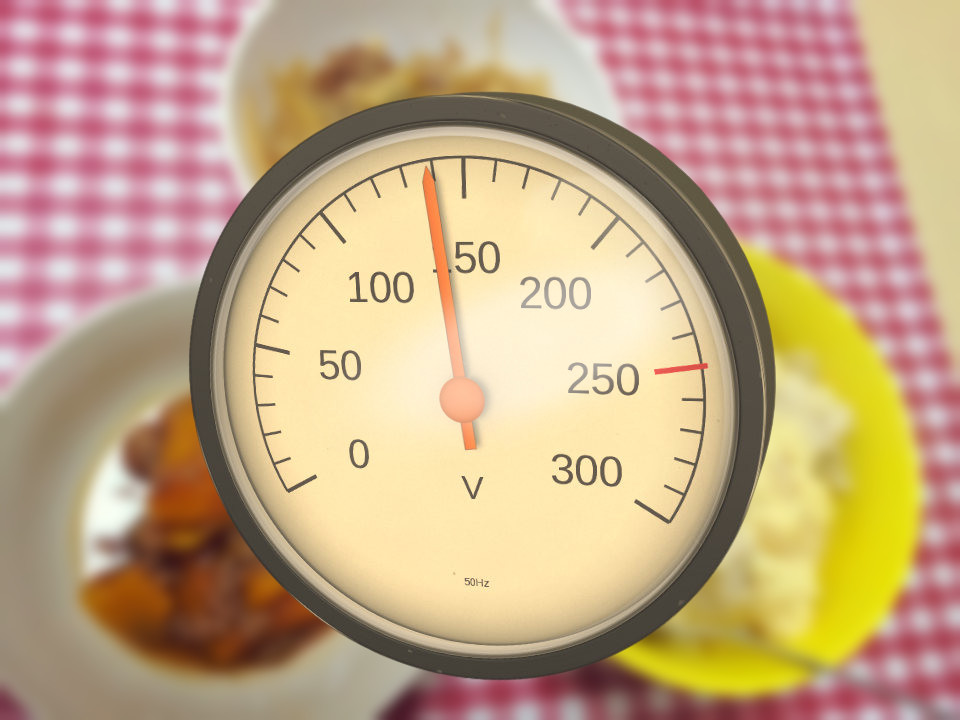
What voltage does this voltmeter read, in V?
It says 140 V
